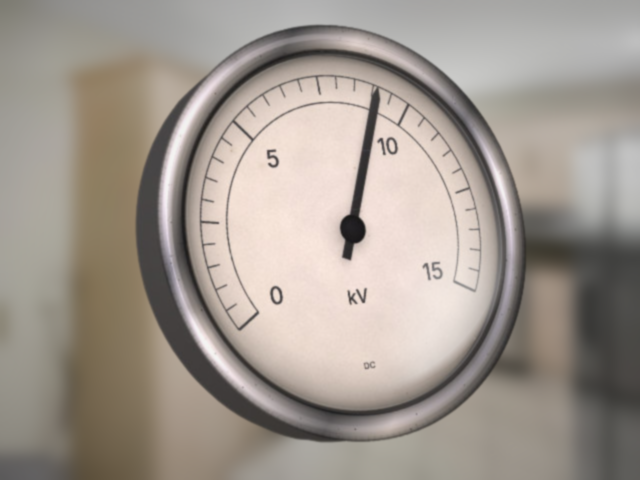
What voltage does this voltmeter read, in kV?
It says 9 kV
